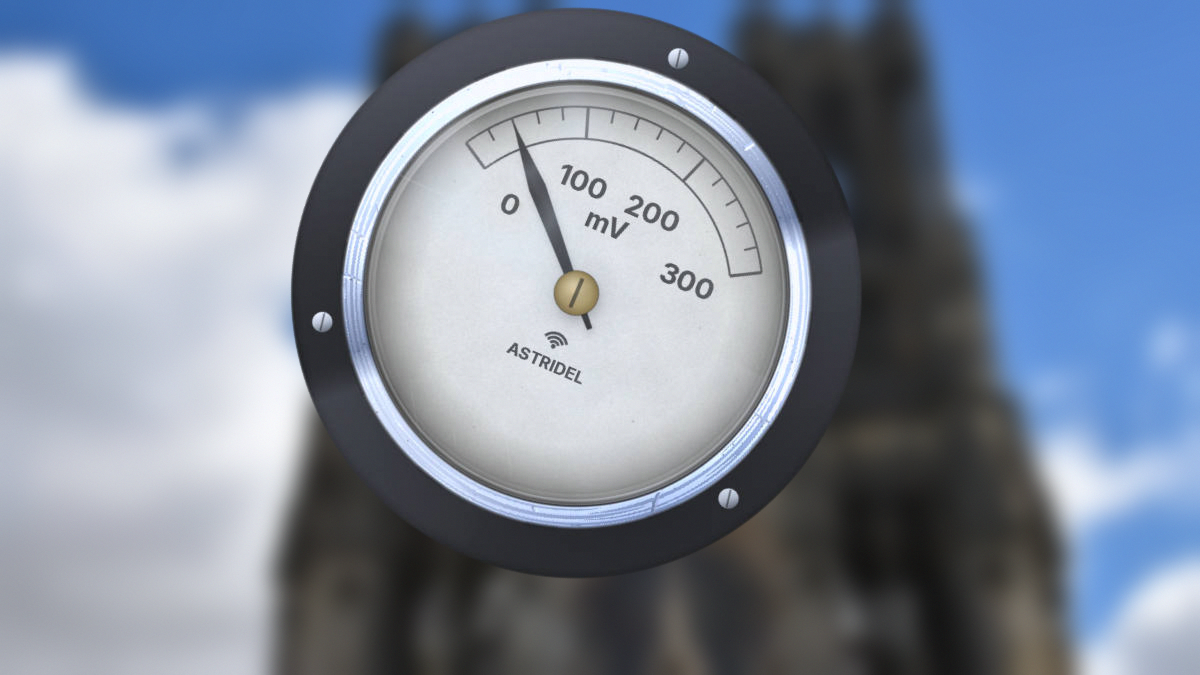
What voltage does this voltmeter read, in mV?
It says 40 mV
